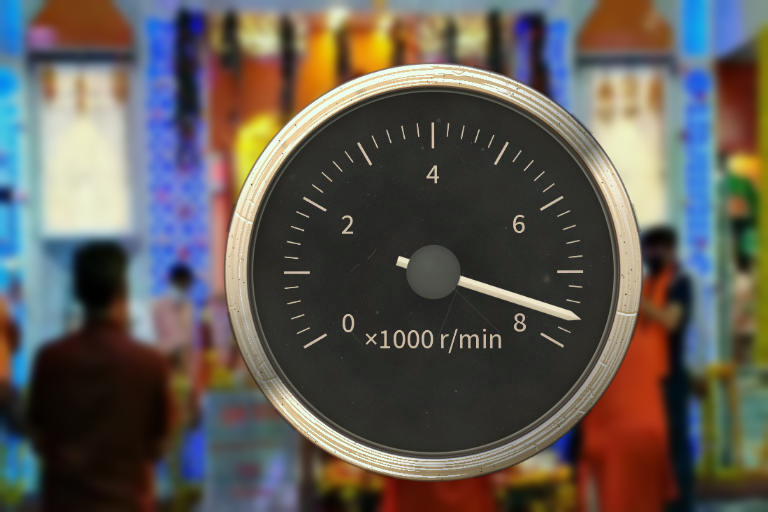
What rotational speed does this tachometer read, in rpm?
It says 7600 rpm
